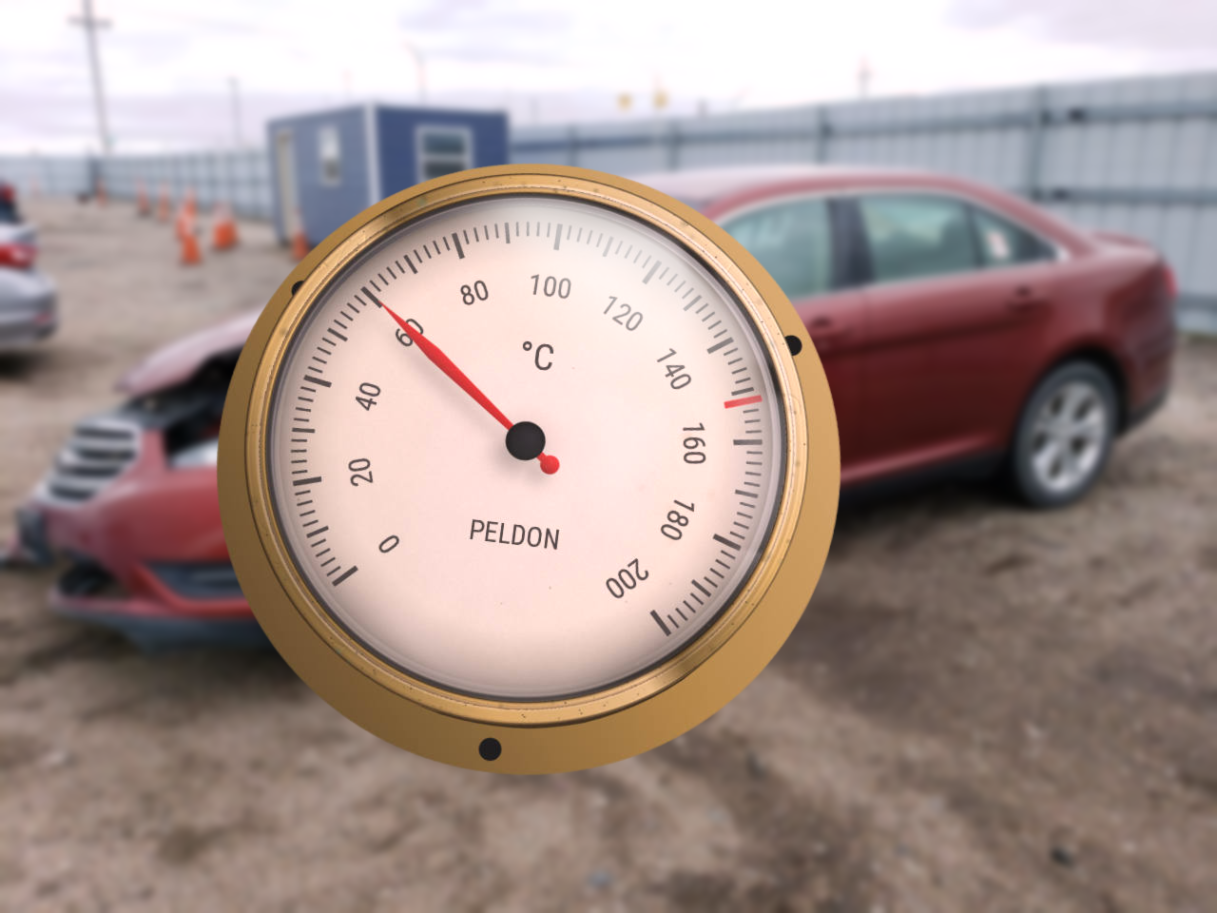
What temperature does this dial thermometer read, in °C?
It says 60 °C
